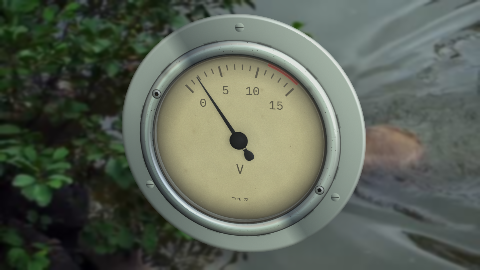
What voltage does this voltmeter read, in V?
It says 2 V
